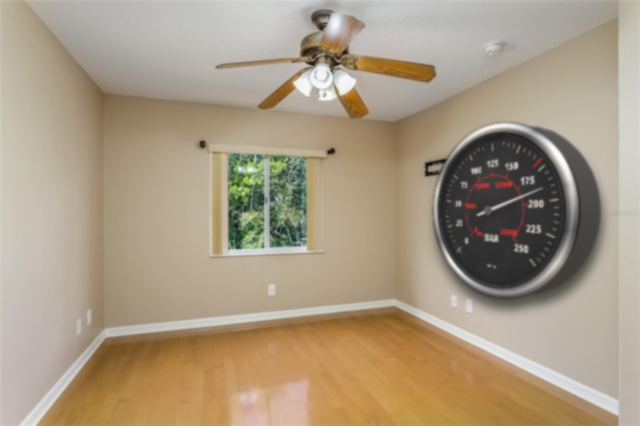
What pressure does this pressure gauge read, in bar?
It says 190 bar
